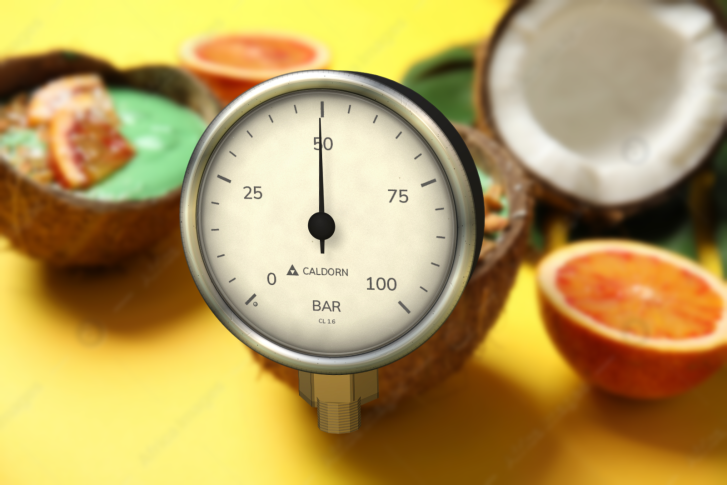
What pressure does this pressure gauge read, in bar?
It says 50 bar
